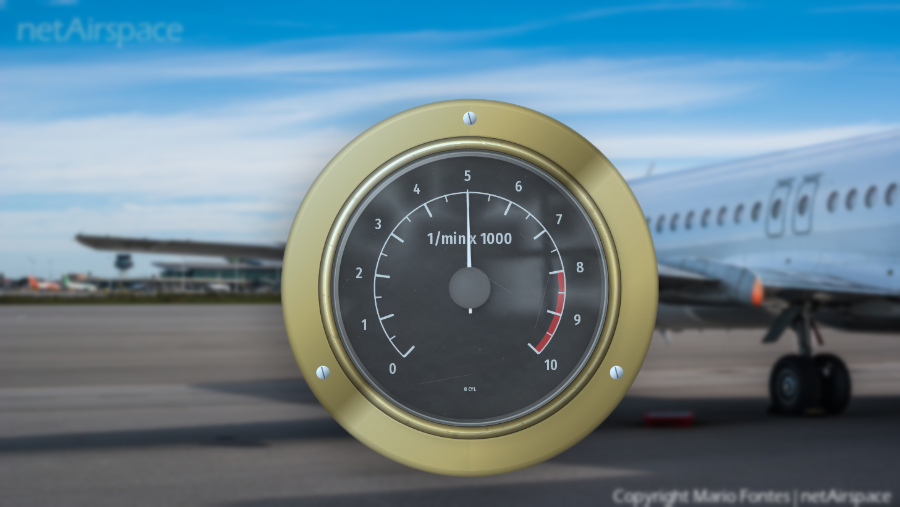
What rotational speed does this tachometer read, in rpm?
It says 5000 rpm
